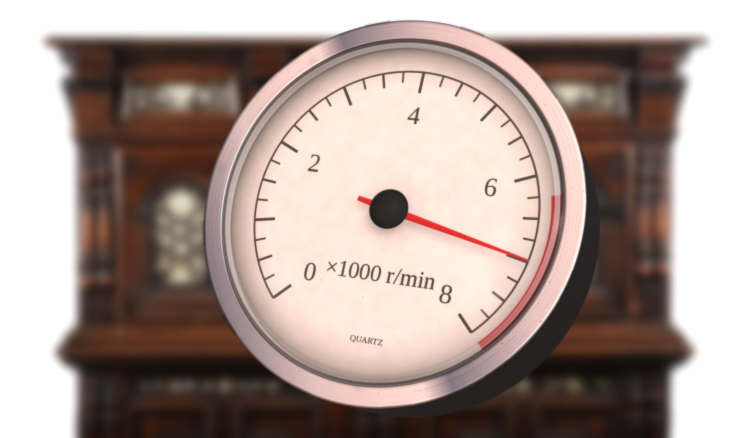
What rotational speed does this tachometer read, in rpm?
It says 7000 rpm
